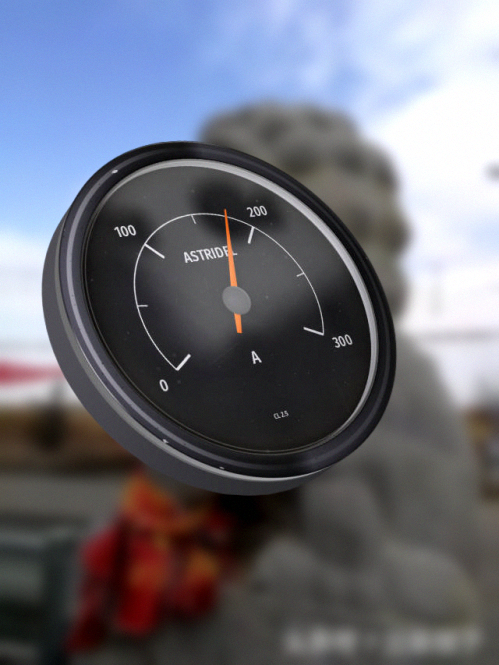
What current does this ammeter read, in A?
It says 175 A
